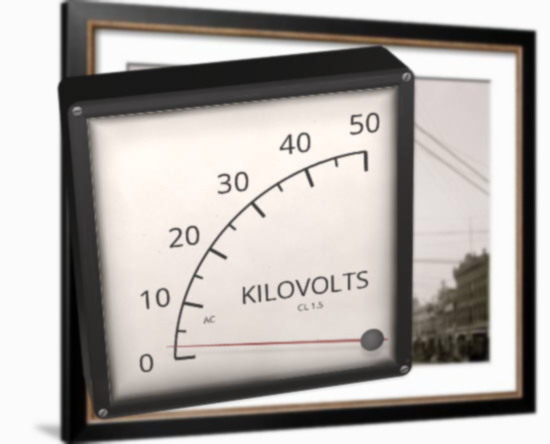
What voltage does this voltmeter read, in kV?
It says 2.5 kV
